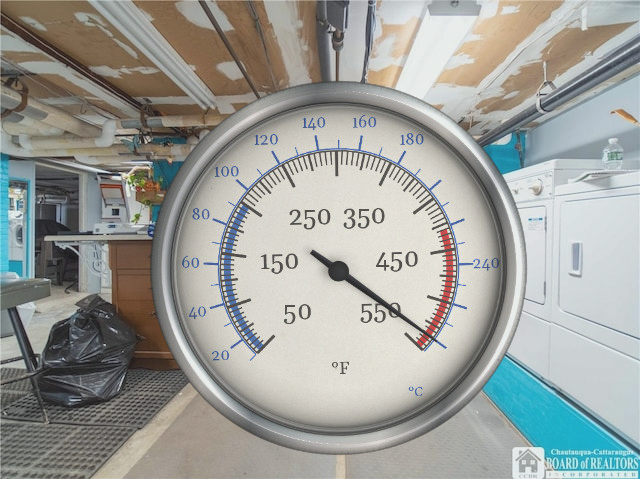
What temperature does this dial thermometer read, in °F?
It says 535 °F
